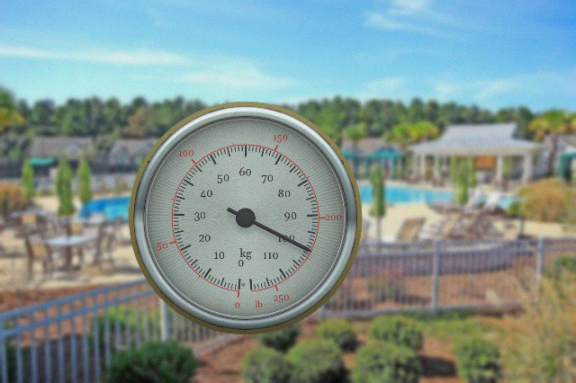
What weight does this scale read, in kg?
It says 100 kg
